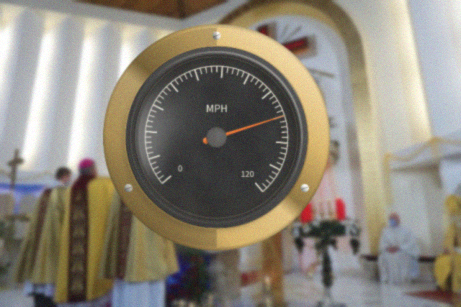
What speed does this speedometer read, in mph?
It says 90 mph
